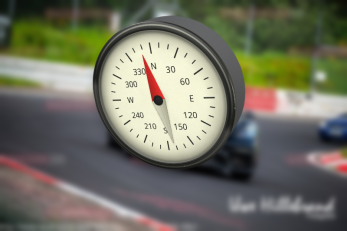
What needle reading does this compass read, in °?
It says 350 °
